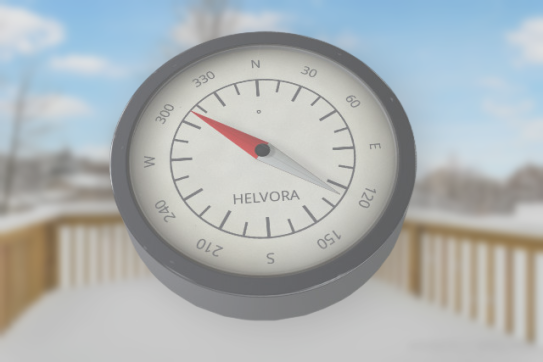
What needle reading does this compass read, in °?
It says 307.5 °
